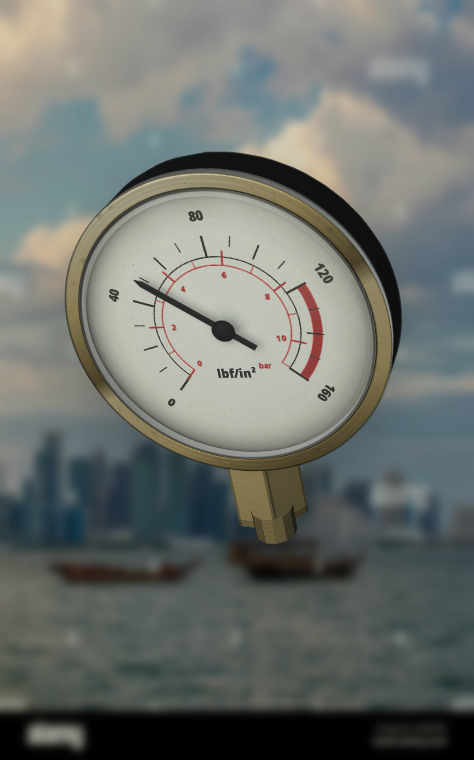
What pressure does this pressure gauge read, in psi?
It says 50 psi
